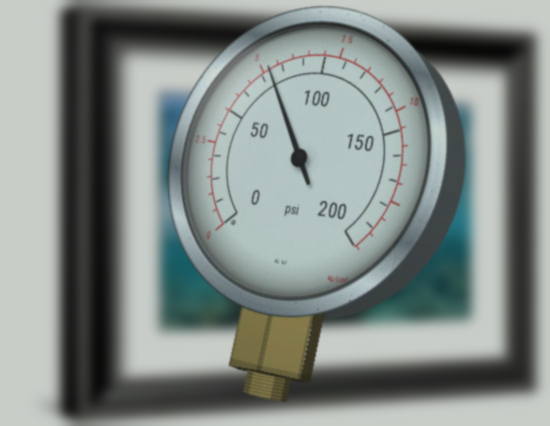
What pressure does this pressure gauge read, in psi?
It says 75 psi
